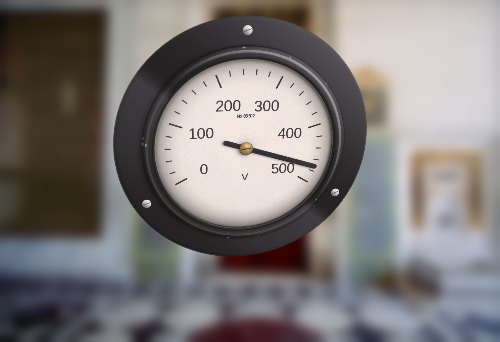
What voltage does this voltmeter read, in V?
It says 470 V
